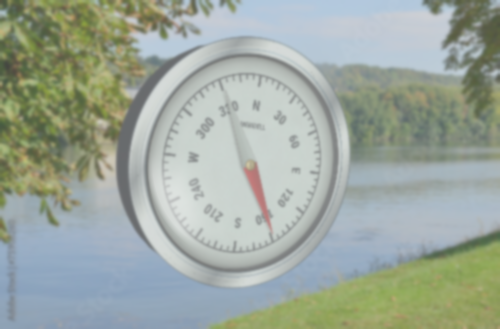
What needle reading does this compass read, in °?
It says 150 °
